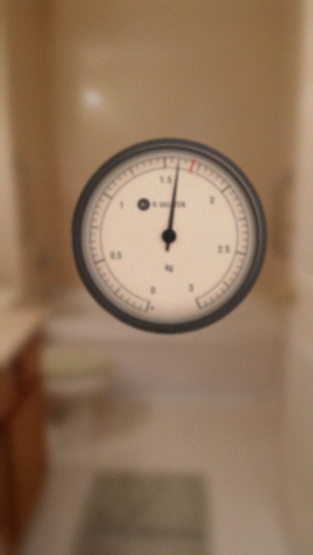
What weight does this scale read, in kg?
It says 1.6 kg
